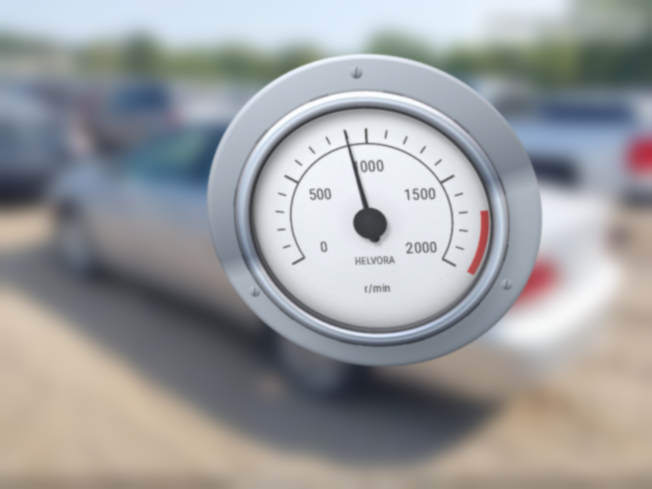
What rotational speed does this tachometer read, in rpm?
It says 900 rpm
